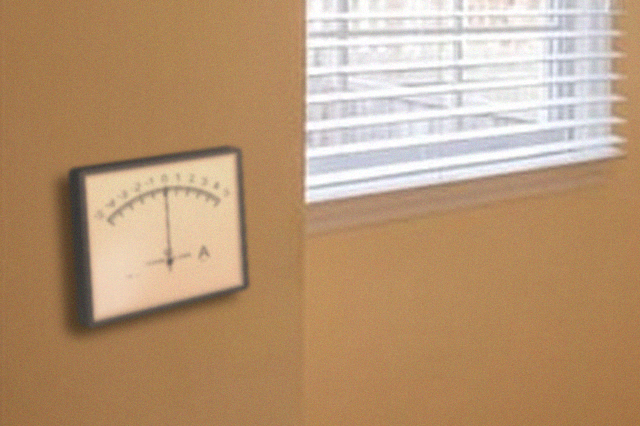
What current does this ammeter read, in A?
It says 0 A
